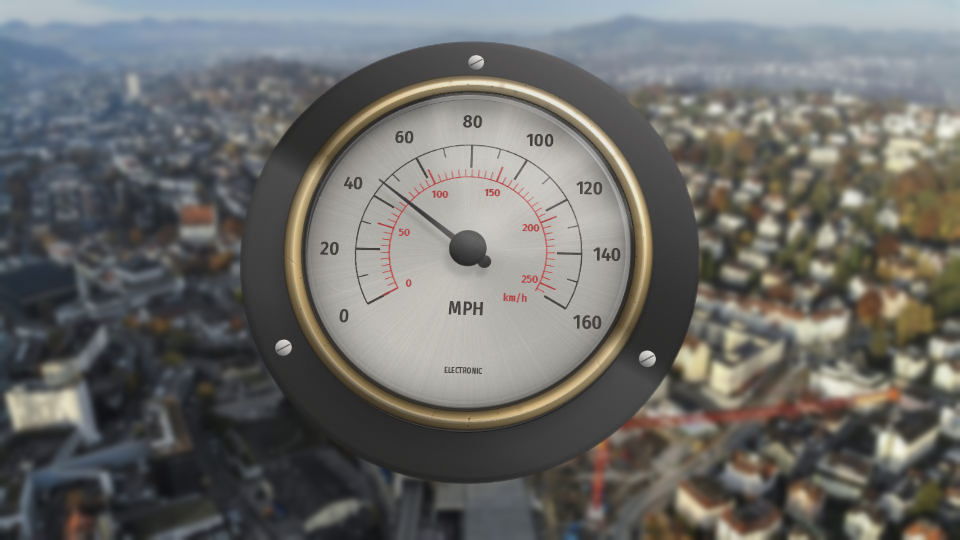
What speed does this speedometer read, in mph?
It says 45 mph
